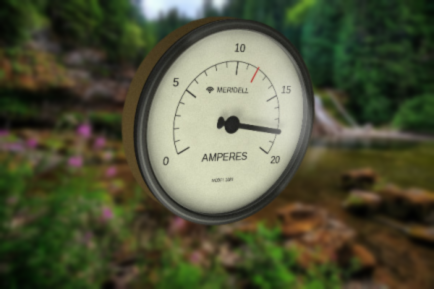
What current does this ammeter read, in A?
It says 18 A
